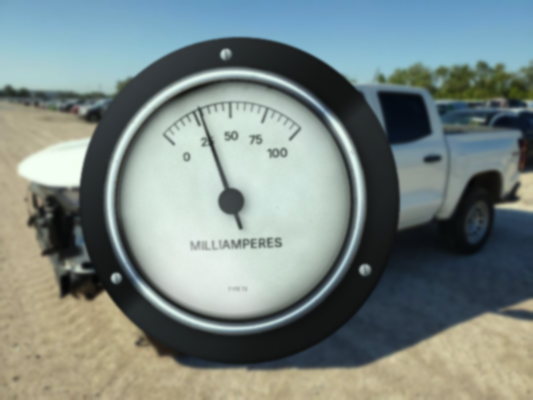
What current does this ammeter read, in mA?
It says 30 mA
